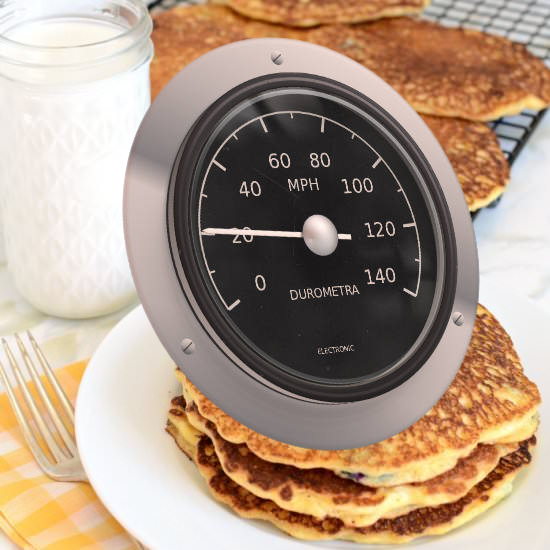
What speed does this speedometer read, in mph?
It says 20 mph
